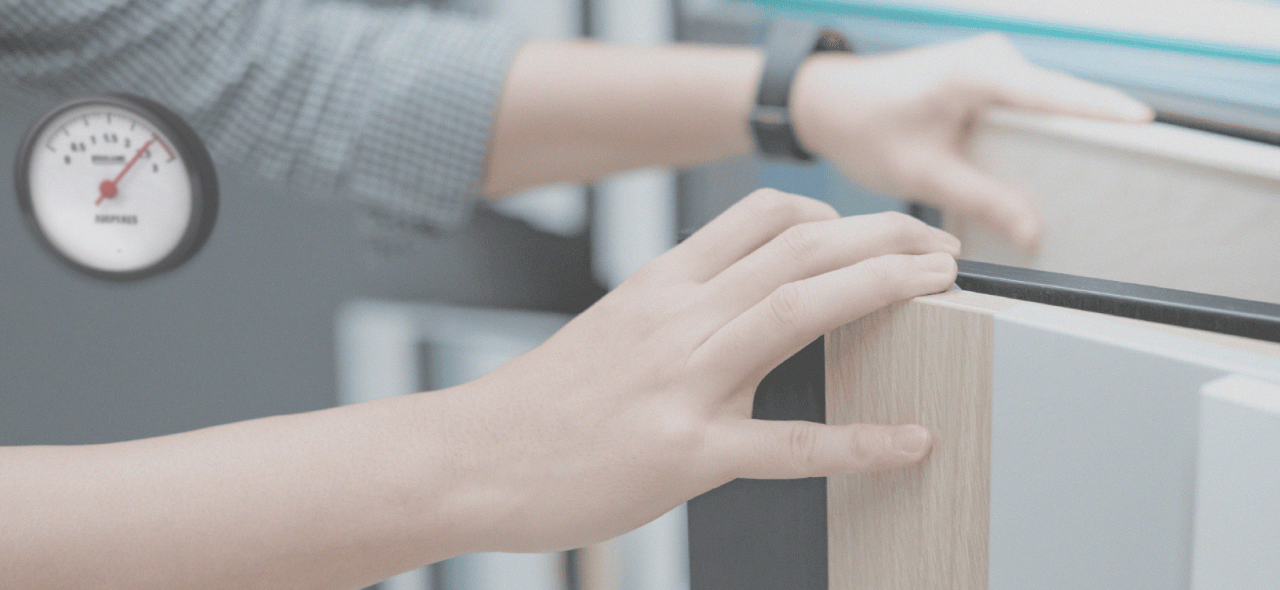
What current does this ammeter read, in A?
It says 2.5 A
